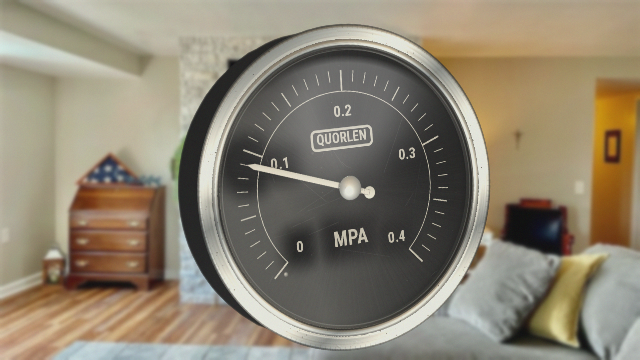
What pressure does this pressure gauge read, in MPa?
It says 0.09 MPa
